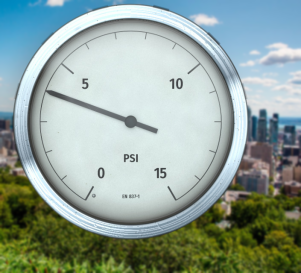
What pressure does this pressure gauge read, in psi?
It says 4 psi
